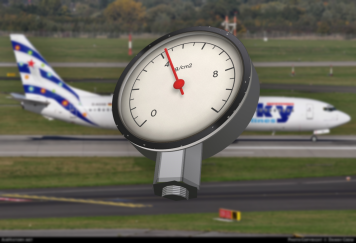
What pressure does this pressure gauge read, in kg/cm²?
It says 4.25 kg/cm²
